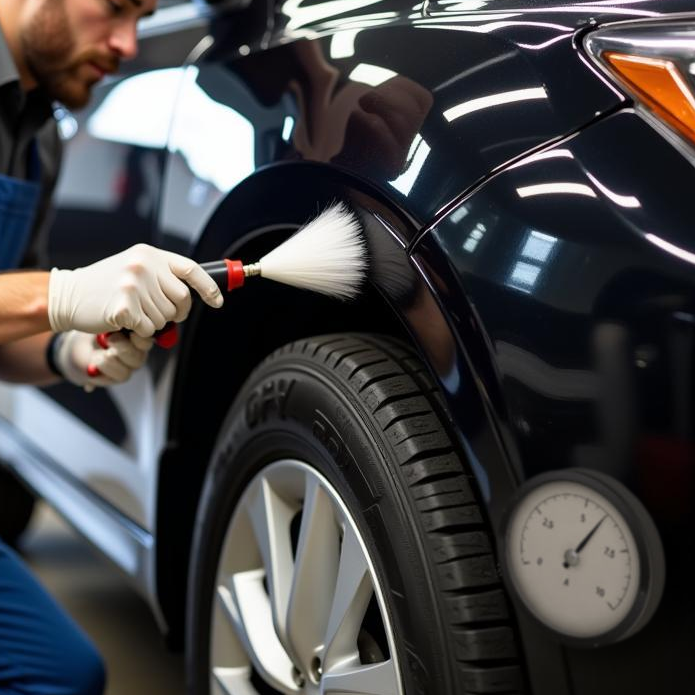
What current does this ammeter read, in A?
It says 6 A
